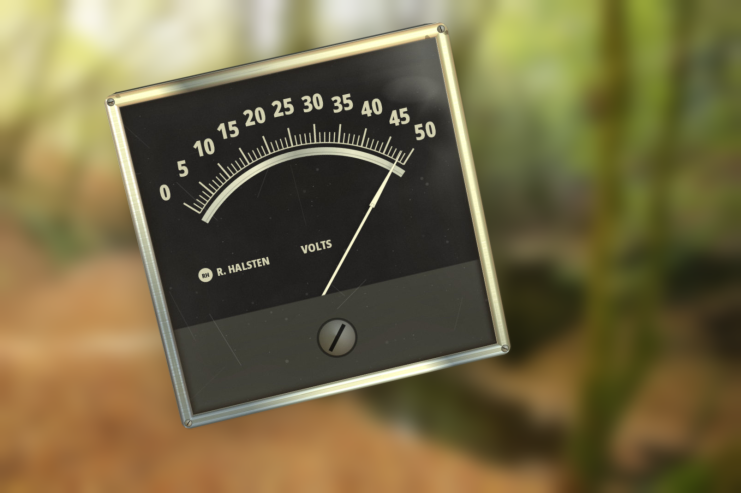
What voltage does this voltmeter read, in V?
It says 48 V
